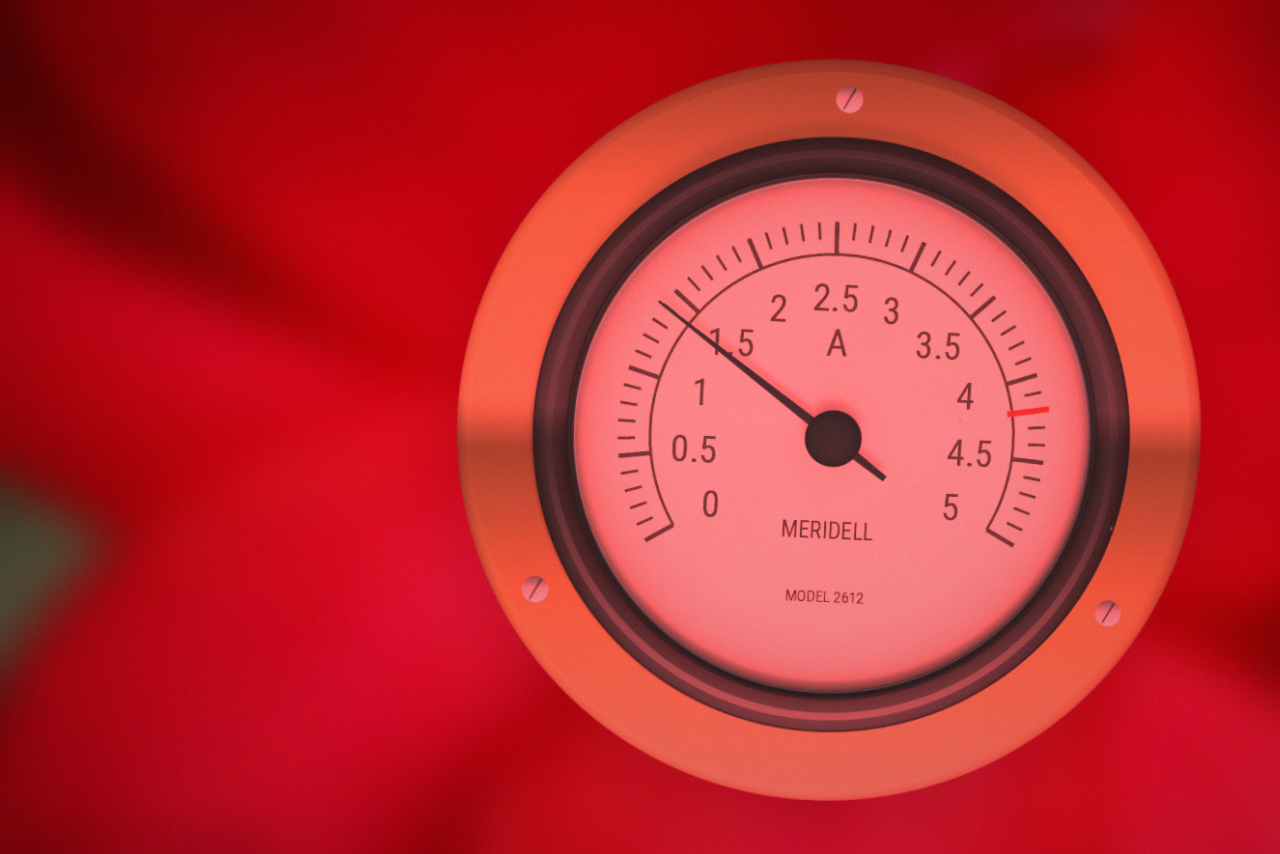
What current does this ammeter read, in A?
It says 1.4 A
